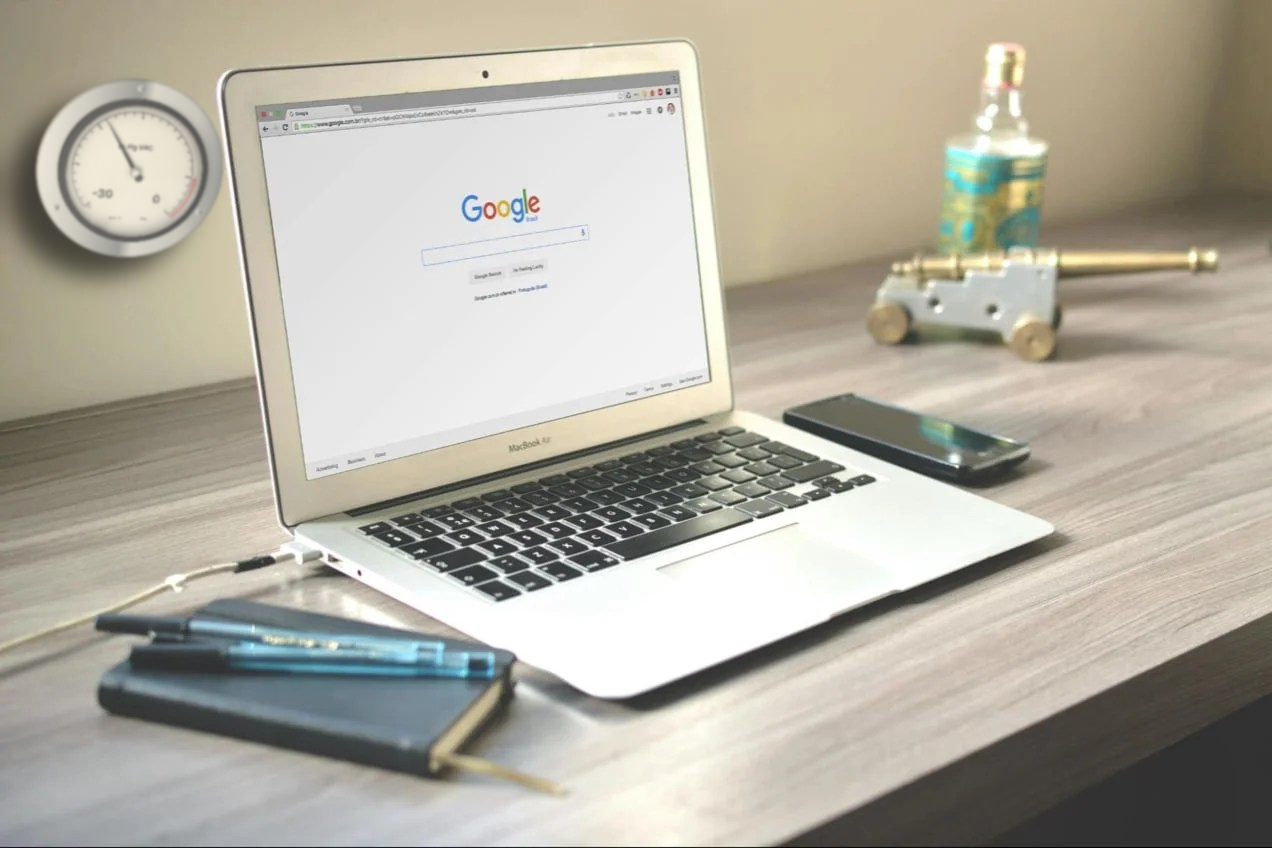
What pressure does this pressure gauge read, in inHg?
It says -19 inHg
